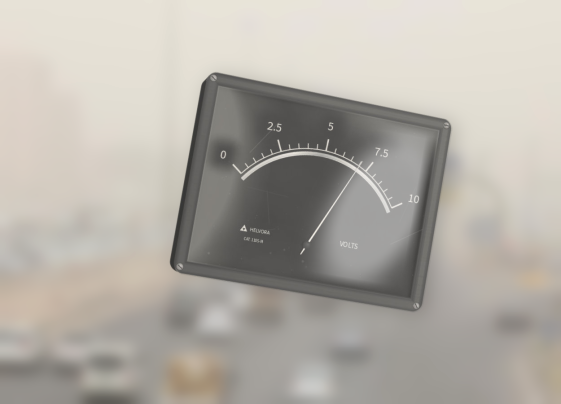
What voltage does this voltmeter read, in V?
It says 7 V
